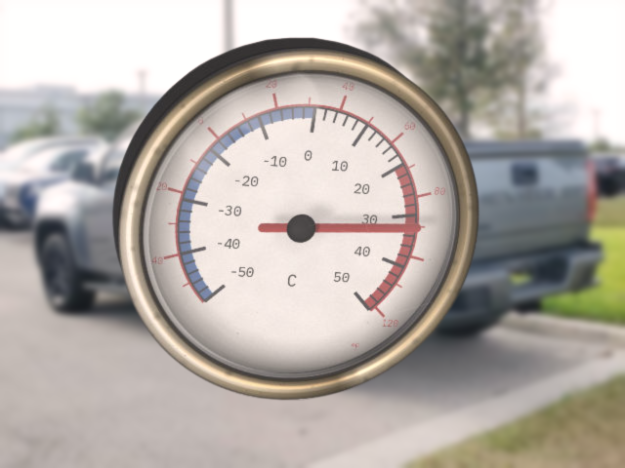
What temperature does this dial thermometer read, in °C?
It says 32 °C
